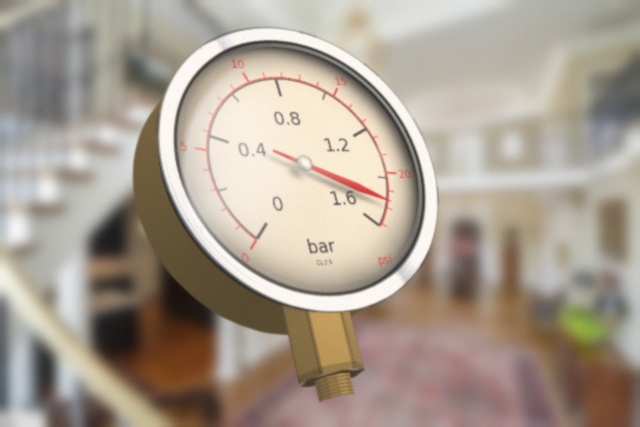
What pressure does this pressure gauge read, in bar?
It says 1.5 bar
